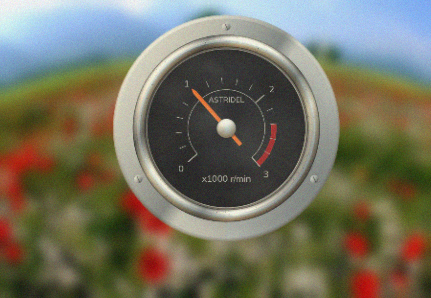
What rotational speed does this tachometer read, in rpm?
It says 1000 rpm
